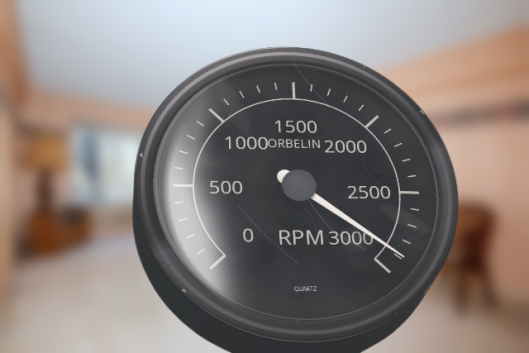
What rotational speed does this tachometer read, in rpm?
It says 2900 rpm
